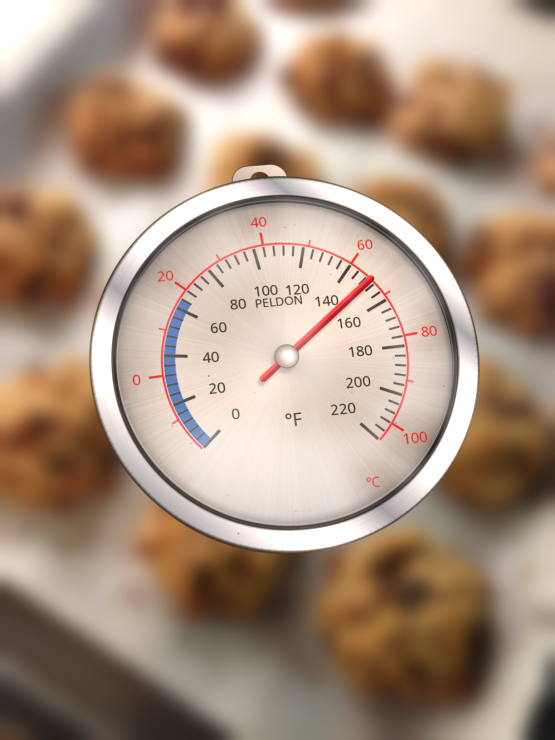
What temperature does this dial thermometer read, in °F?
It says 150 °F
